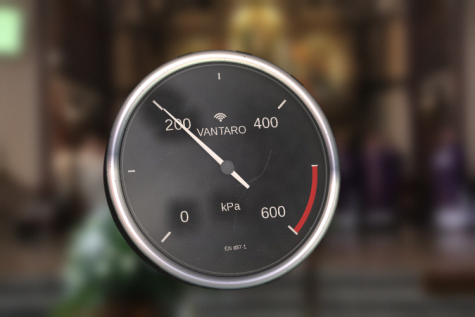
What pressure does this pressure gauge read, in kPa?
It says 200 kPa
